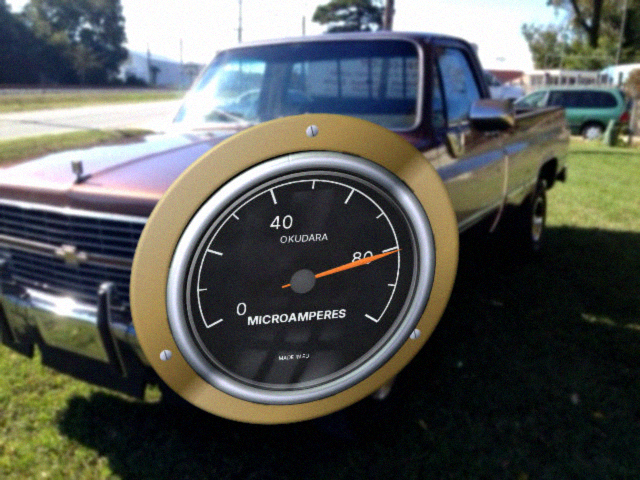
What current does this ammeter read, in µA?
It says 80 µA
